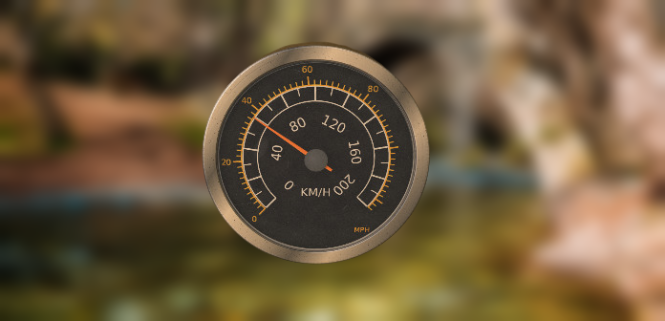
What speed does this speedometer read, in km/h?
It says 60 km/h
